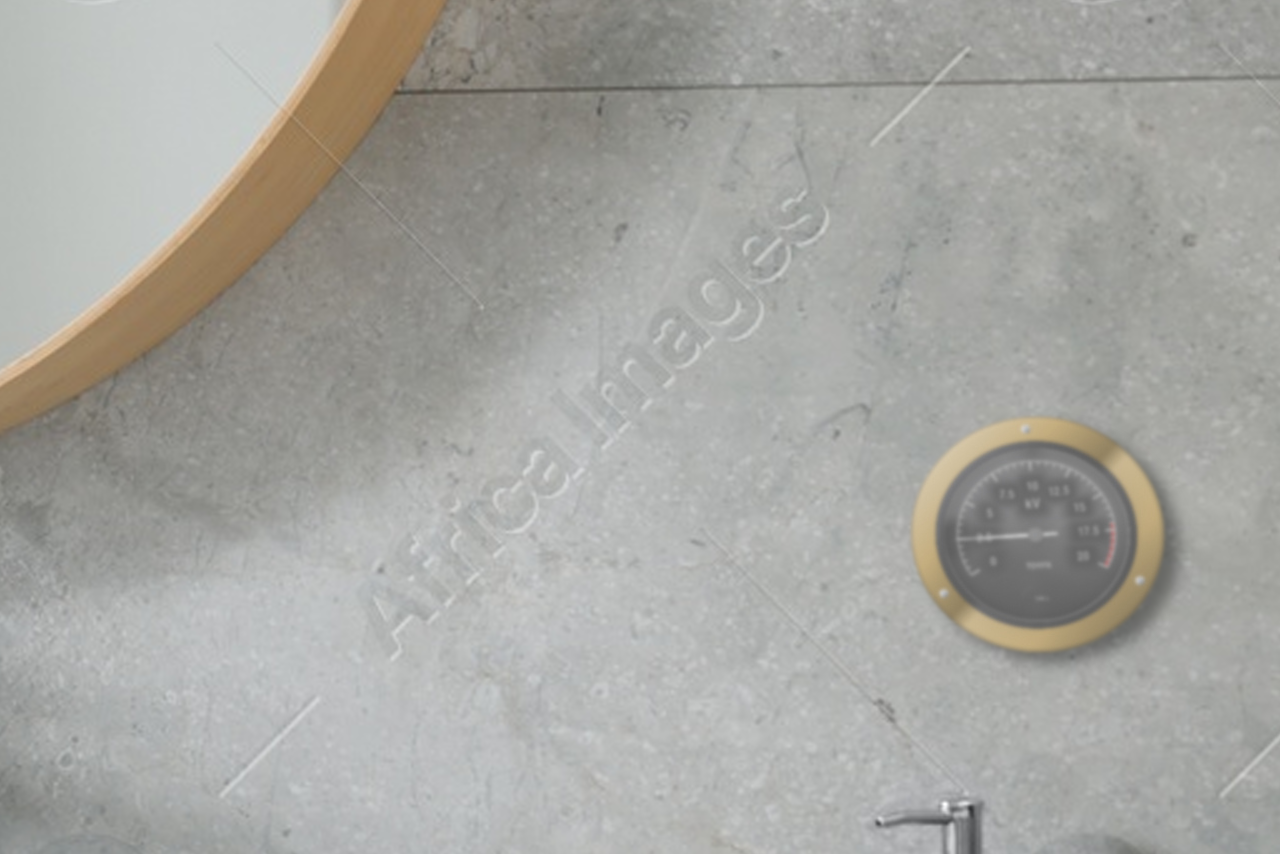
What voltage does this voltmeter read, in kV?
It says 2.5 kV
